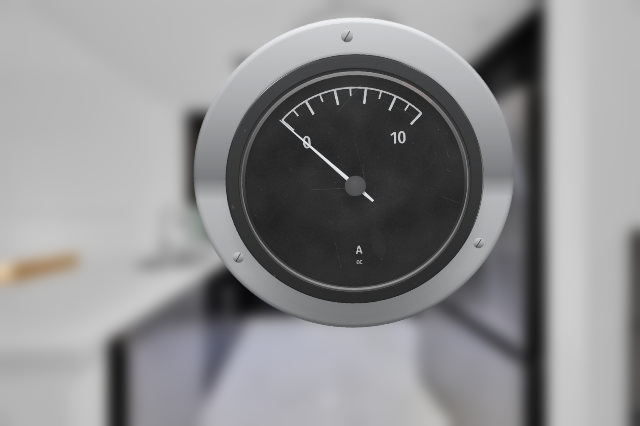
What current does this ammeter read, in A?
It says 0 A
